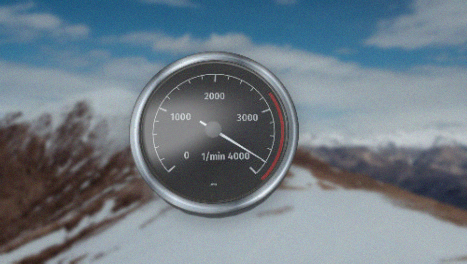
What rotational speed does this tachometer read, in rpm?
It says 3800 rpm
